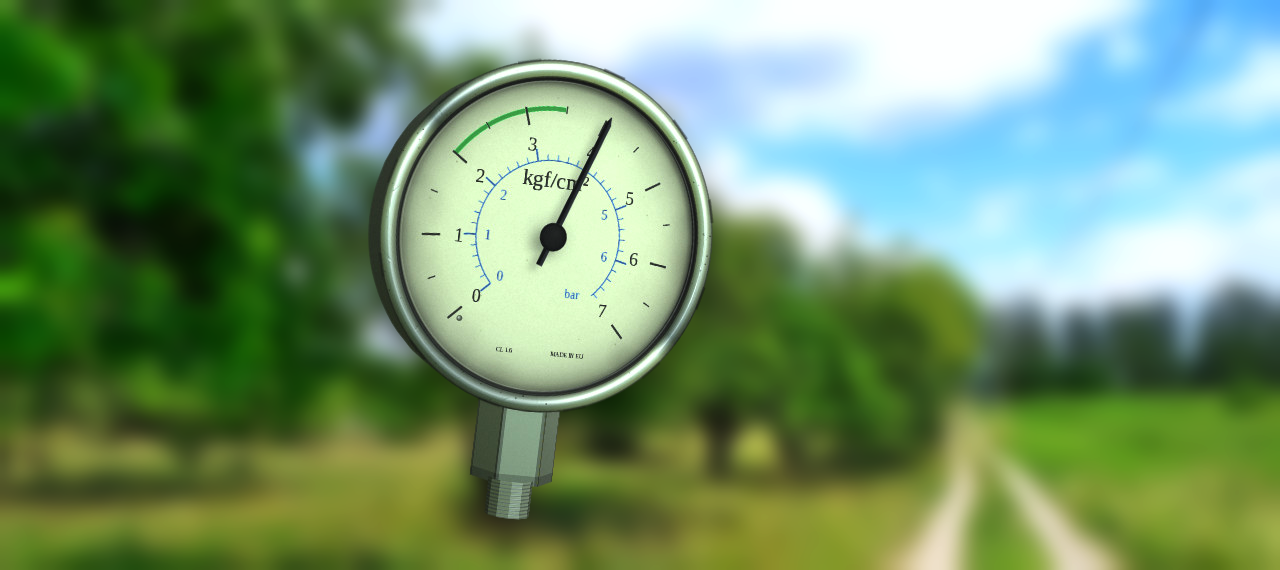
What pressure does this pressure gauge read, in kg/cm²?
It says 4 kg/cm²
